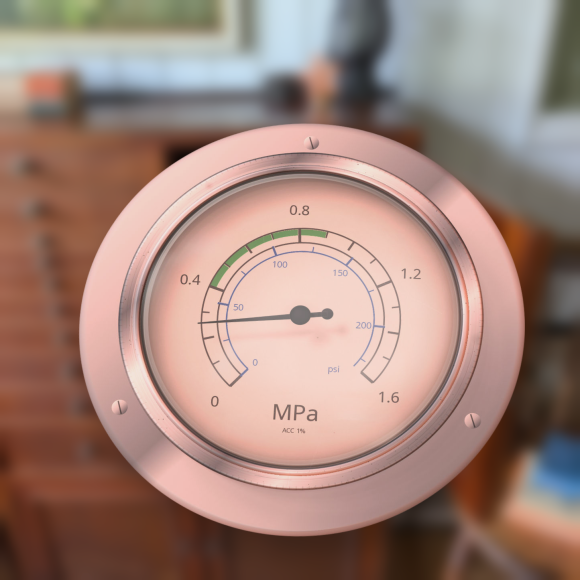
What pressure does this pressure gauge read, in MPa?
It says 0.25 MPa
